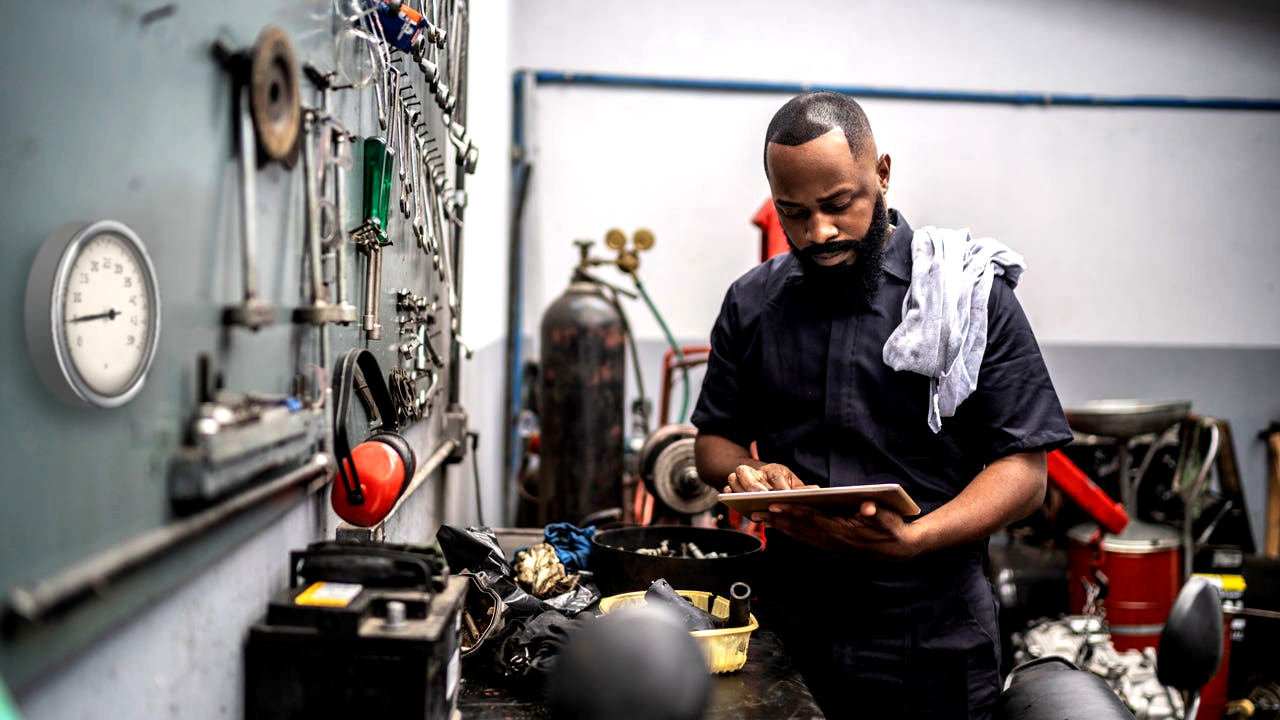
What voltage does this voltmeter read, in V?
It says 5 V
